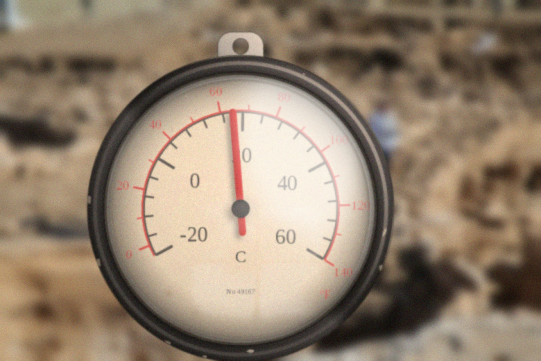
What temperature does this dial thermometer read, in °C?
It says 18 °C
